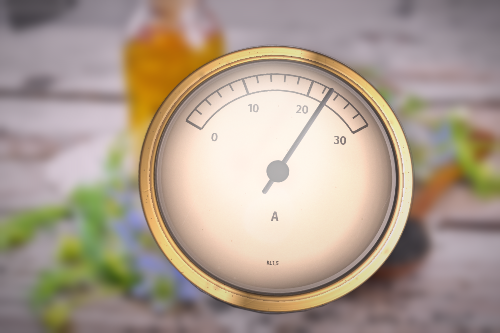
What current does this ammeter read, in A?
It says 23 A
